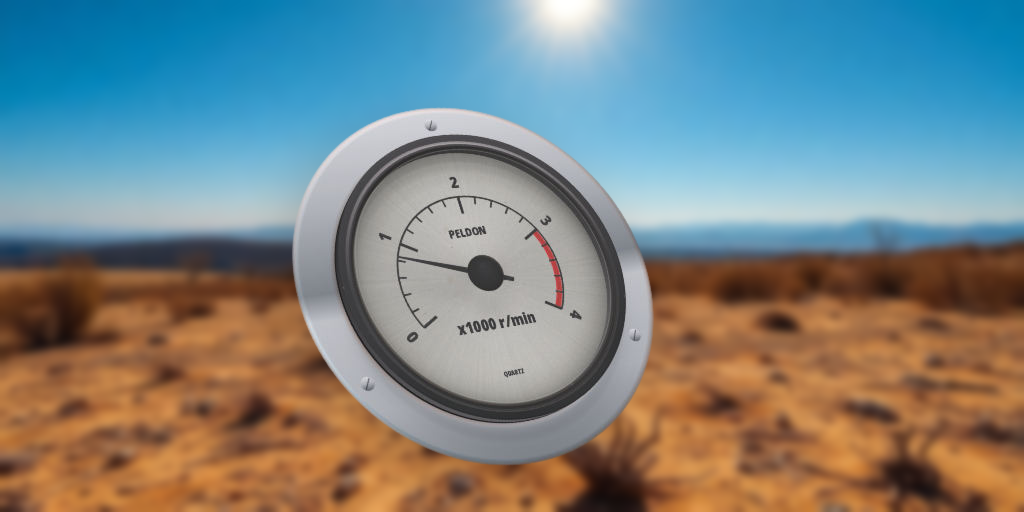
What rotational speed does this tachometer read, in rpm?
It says 800 rpm
